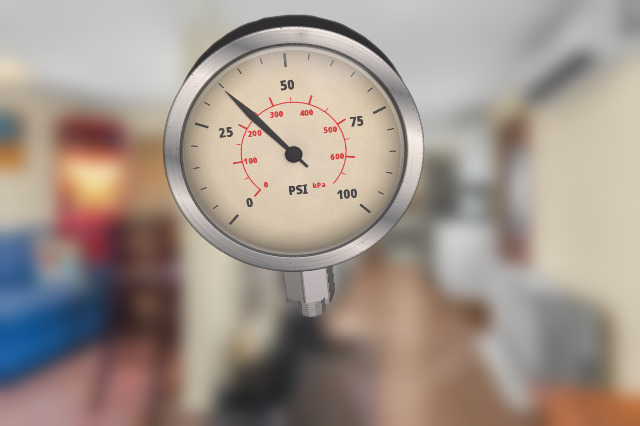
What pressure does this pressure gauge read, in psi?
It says 35 psi
